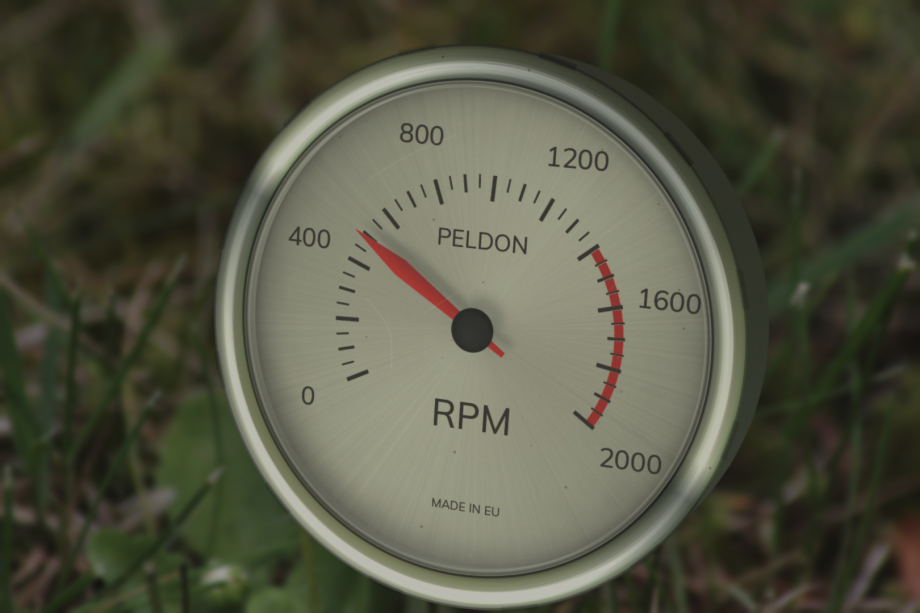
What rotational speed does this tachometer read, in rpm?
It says 500 rpm
